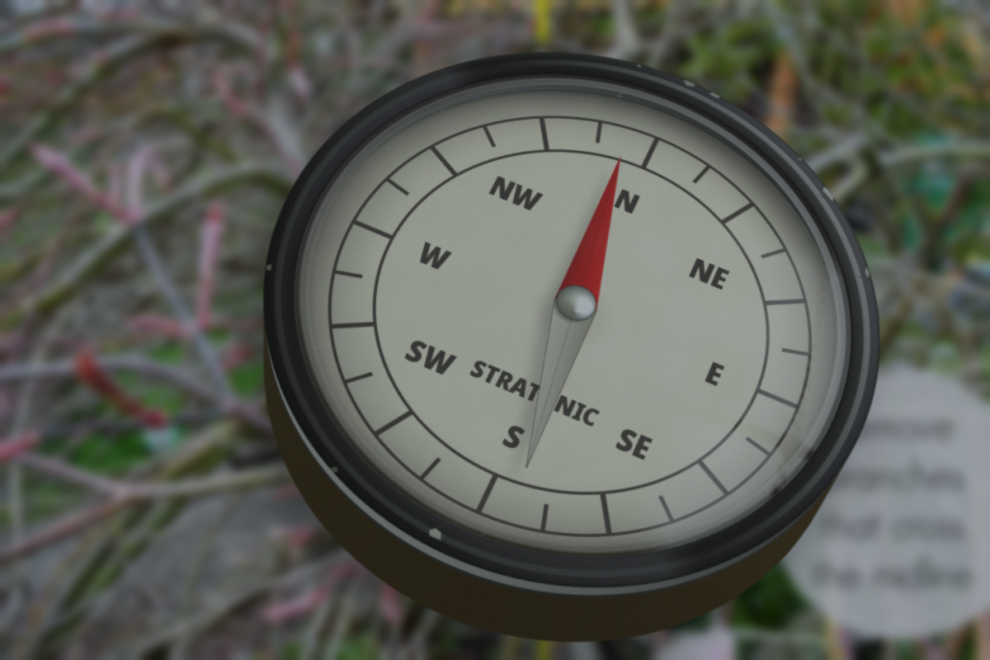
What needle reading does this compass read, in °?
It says 352.5 °
